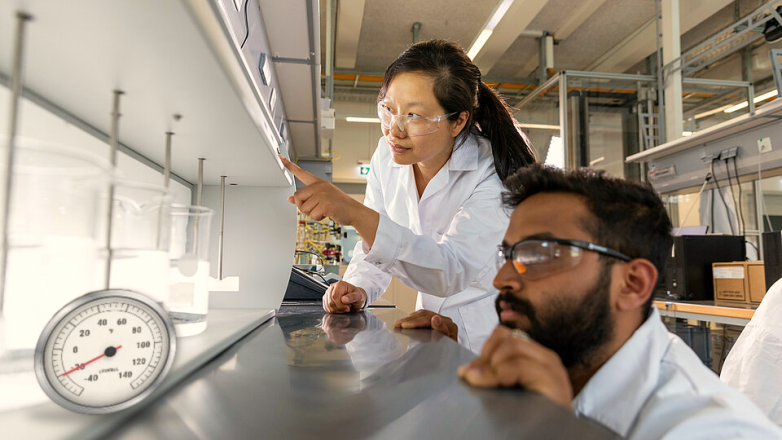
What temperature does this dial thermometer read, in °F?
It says -20 °F
